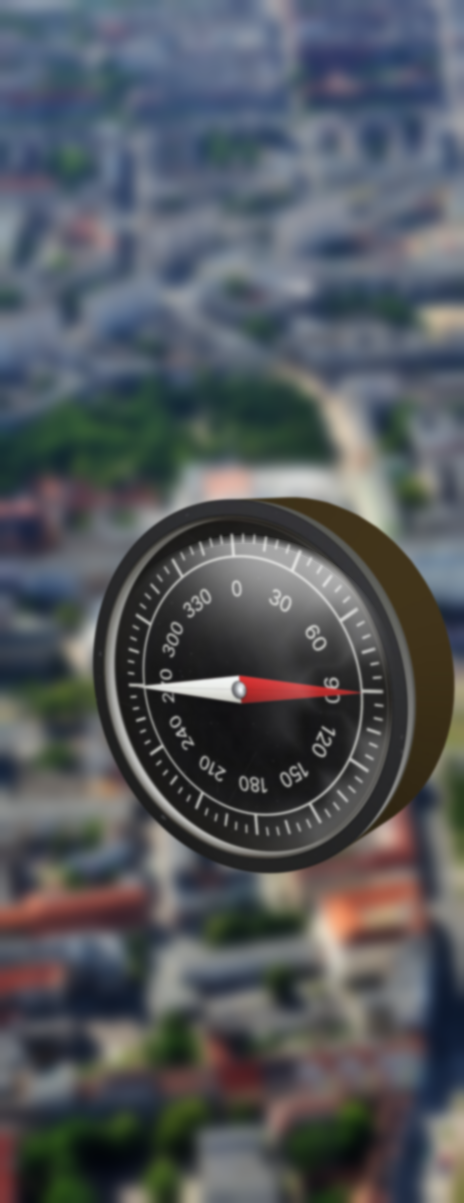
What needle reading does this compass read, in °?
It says 90 °
